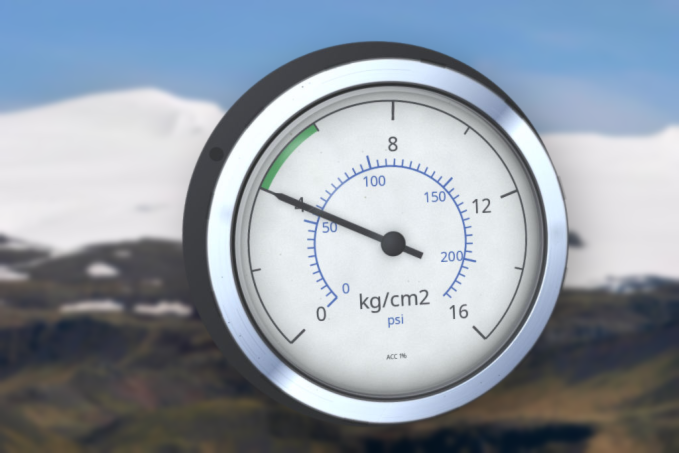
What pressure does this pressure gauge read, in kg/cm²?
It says 4 kg/cm²
